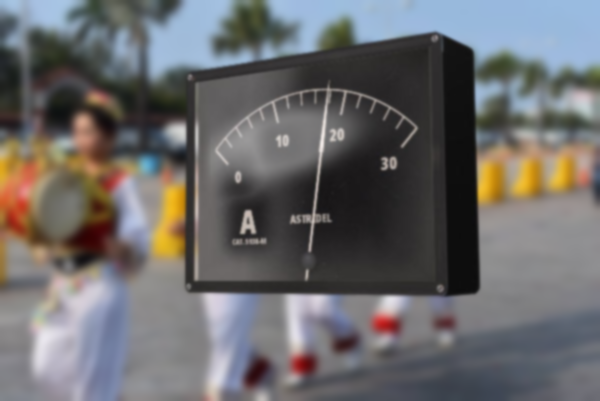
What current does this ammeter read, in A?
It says 18 A
